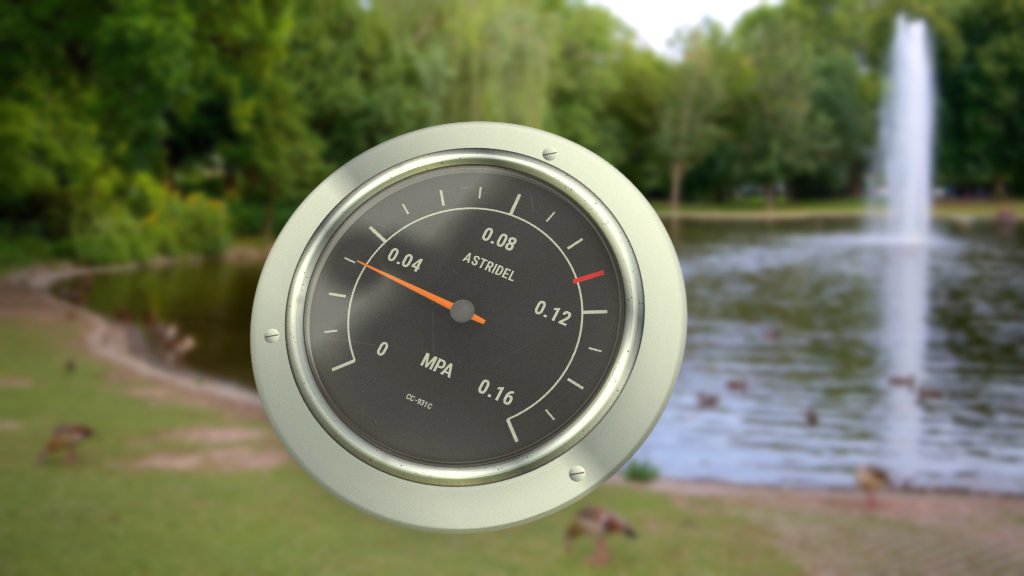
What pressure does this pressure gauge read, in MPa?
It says 0.03 MPa
